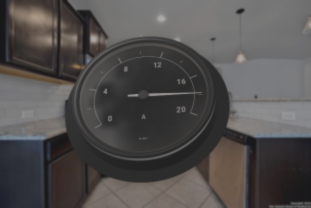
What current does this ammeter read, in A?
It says 18 A
